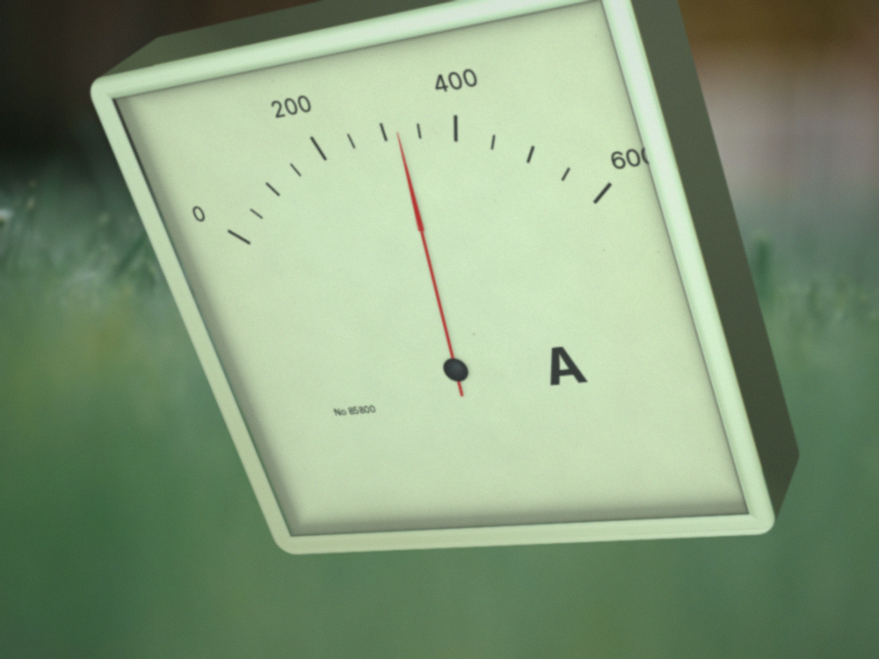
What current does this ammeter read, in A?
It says 325 A
